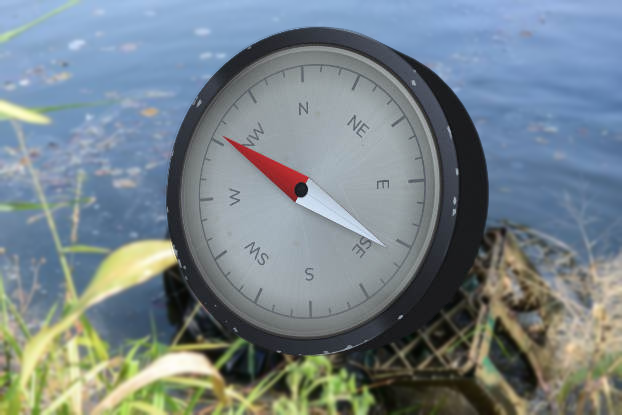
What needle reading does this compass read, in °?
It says 305 °
